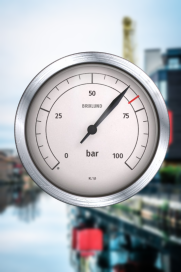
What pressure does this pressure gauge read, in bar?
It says 65 bar
